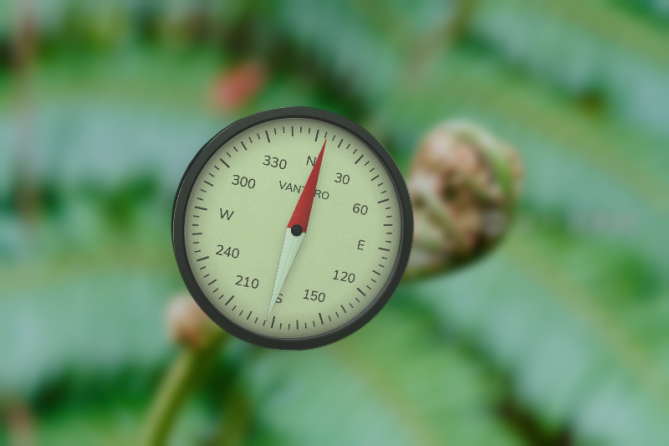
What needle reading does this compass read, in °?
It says 5 °
